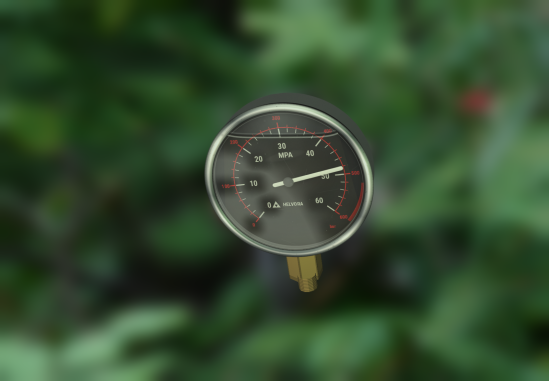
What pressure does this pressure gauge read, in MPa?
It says 48 MPa
